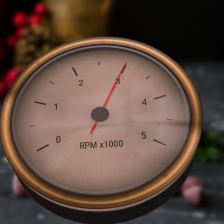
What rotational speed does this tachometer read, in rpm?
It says 3000 rpm
